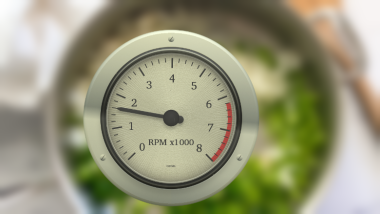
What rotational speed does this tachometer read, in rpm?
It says 1600 rpm
